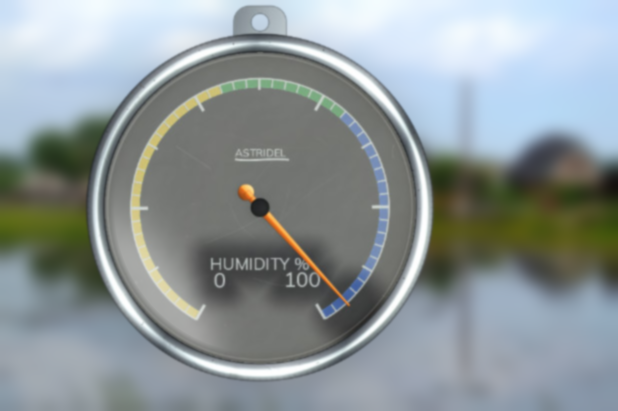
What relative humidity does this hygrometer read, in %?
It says 96 %
